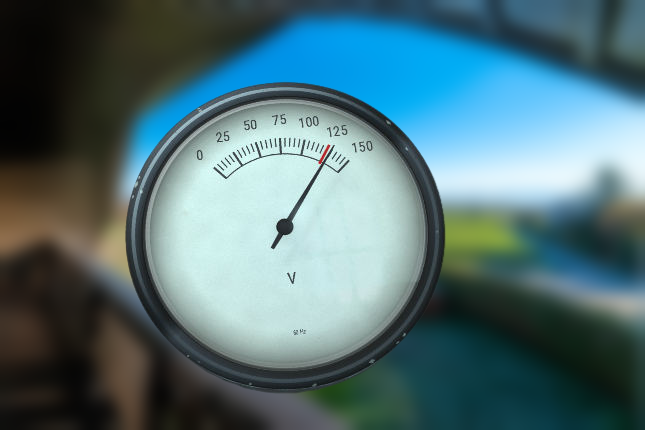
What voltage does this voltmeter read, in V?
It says 130 V
